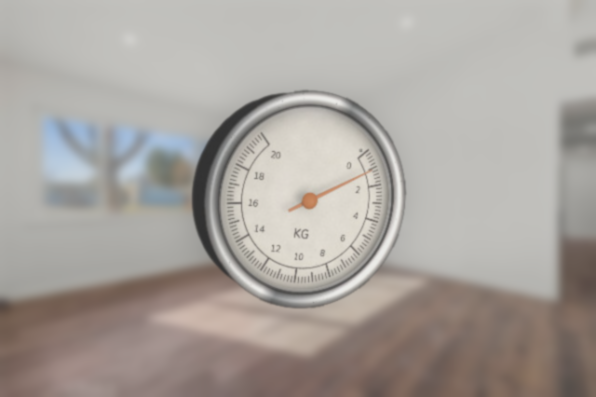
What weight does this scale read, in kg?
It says 1 kg
